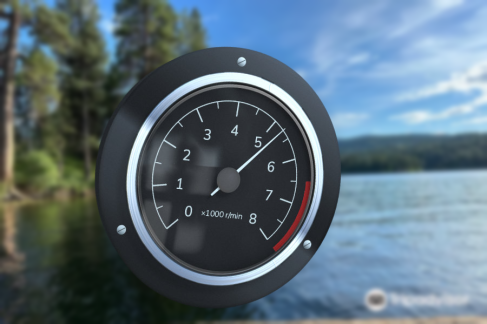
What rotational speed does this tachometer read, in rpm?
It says 5250 rpm
